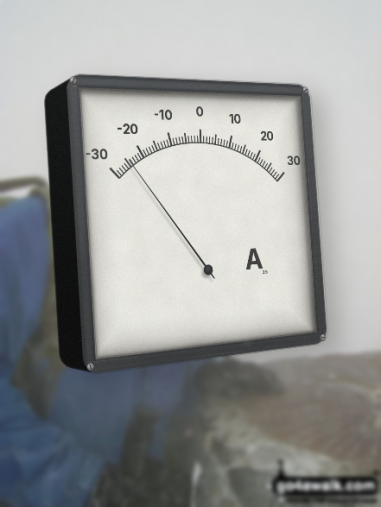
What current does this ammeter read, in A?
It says -25 A
